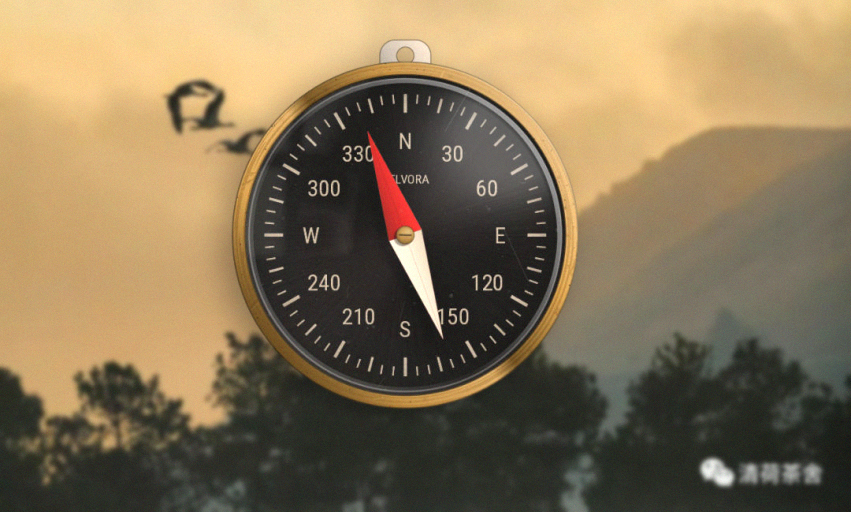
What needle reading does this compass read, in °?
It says 340 °
